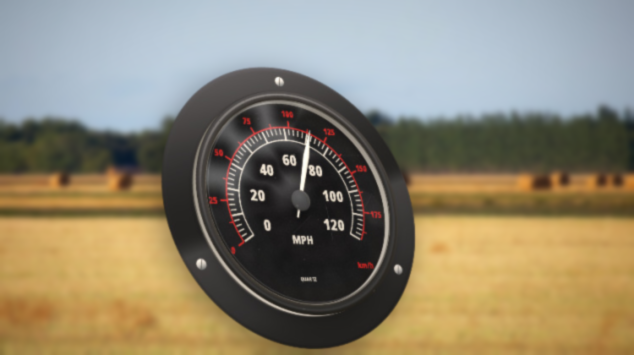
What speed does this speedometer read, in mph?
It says 70 mph
